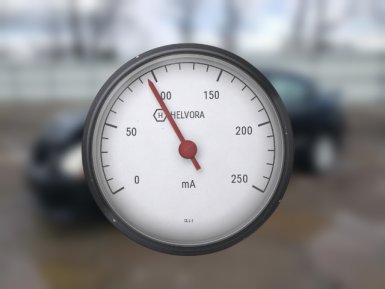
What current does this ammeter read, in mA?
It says 95 mA
